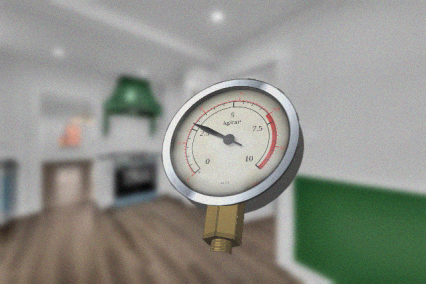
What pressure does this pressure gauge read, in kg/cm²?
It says 2.75 kg/cm²
